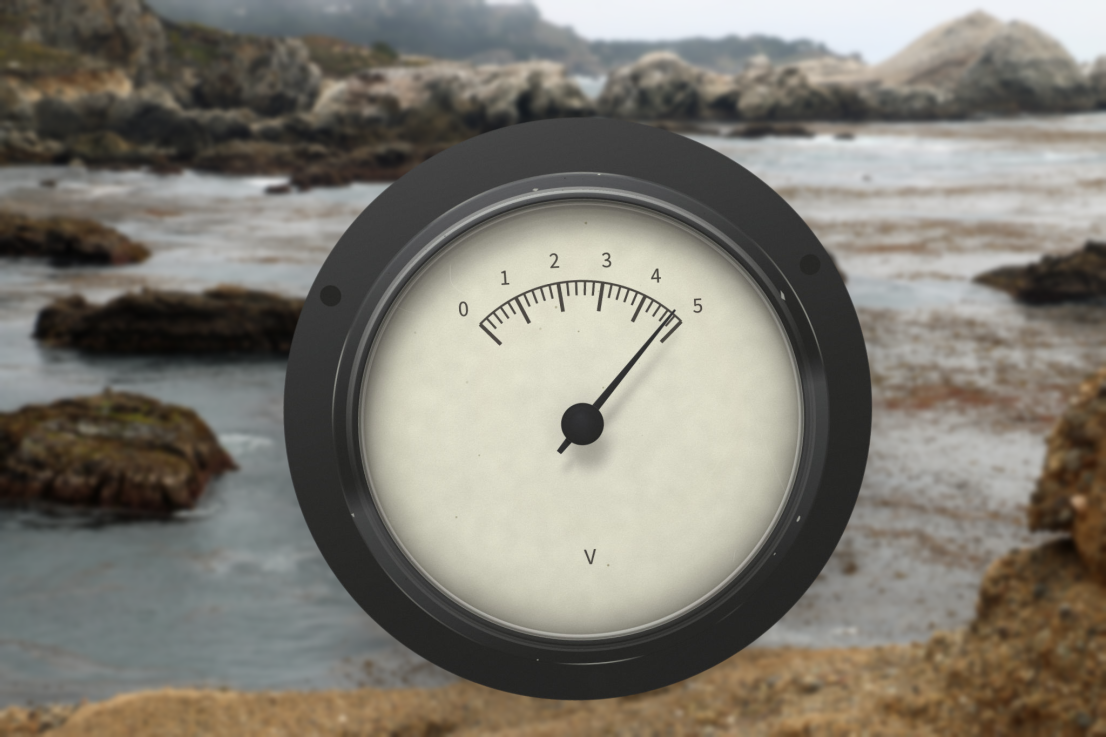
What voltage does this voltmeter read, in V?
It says 4.7 V
